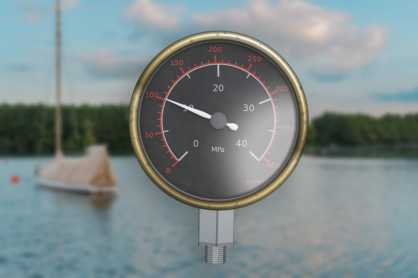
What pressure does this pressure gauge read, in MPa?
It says 10 MPa
